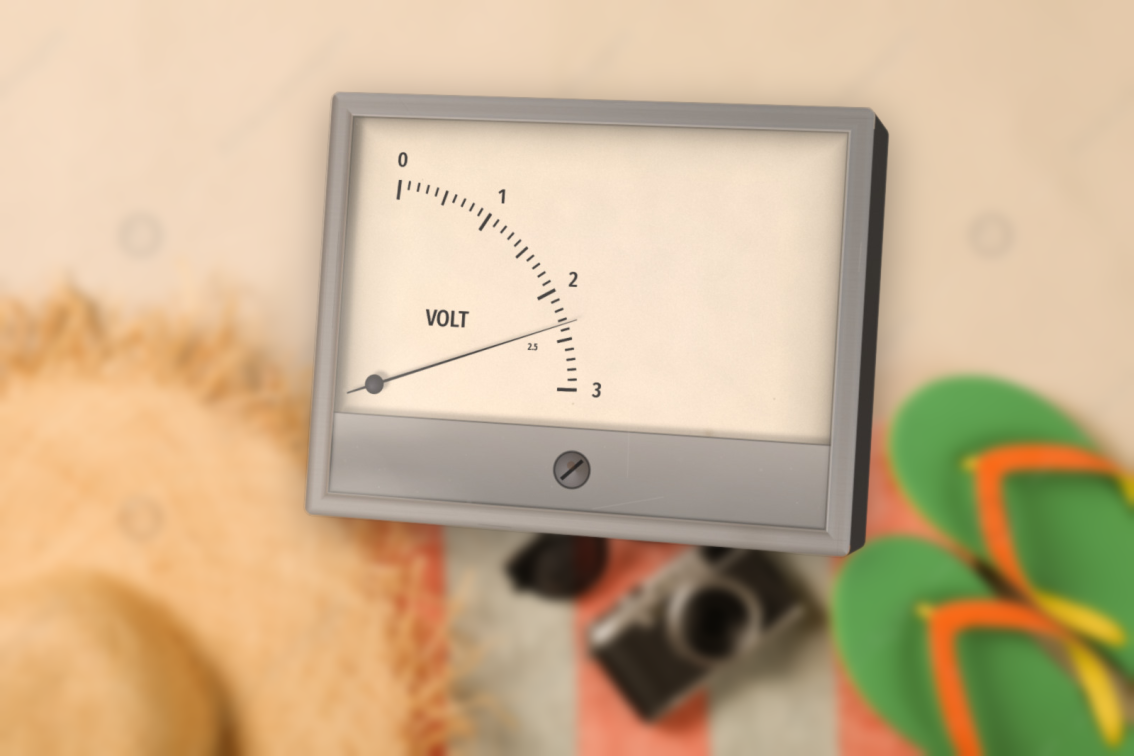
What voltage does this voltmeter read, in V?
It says 2.35 V
